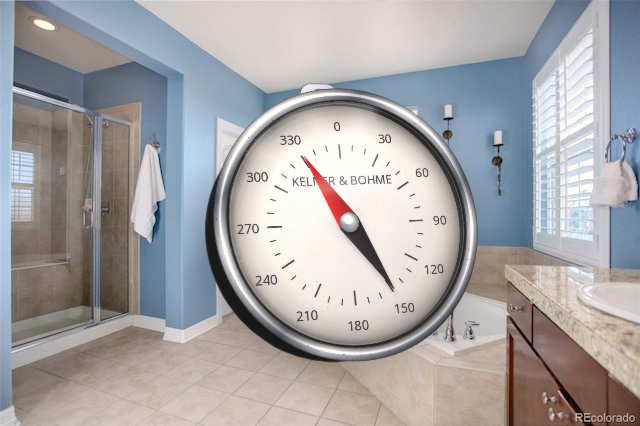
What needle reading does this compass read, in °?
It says 330 °
